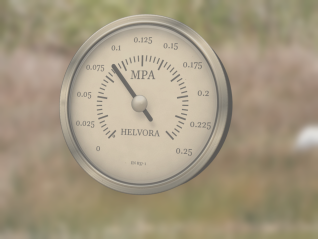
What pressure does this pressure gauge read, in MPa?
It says 0.09 MPa
